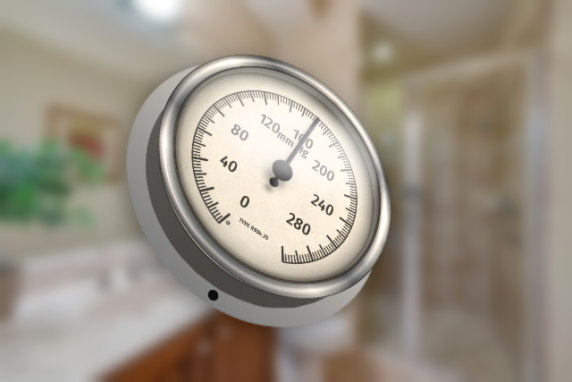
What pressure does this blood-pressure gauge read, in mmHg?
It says 160 mmHg
